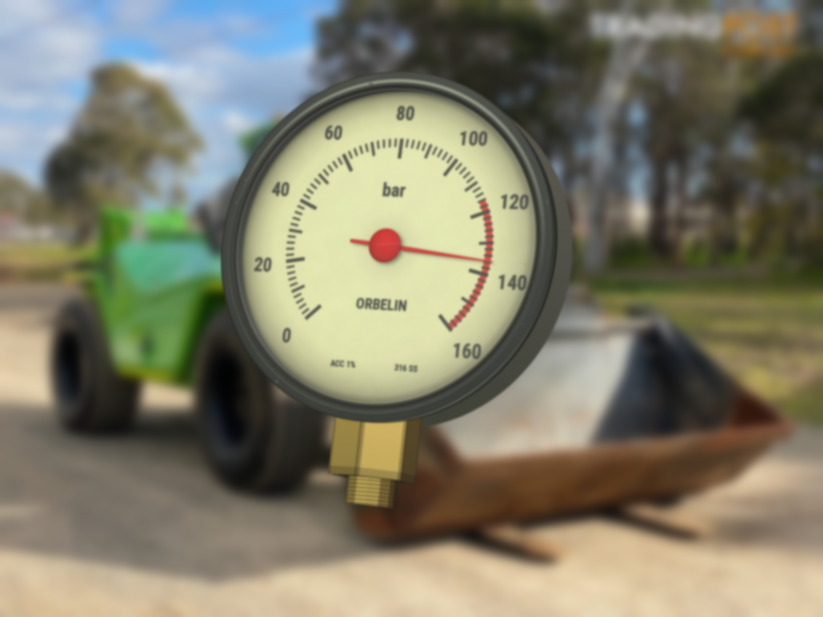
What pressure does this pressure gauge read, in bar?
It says 136 bar
